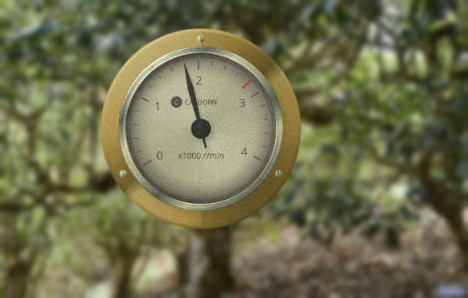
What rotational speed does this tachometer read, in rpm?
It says 1800 rpm
